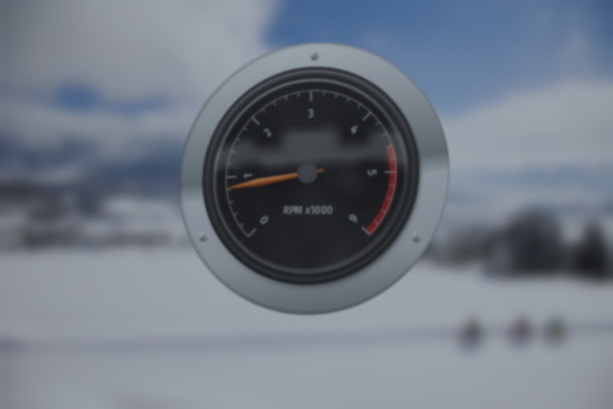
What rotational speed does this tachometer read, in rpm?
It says 800 rpm
